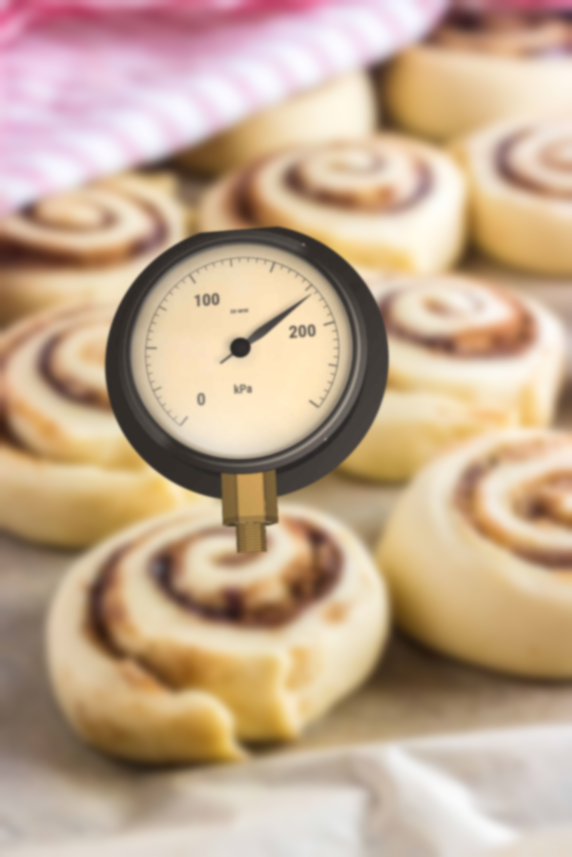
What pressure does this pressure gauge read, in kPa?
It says 180 kPa
